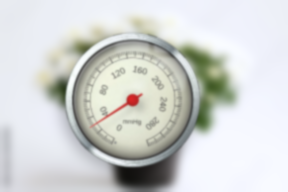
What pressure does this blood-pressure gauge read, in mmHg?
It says 30 mmHg
